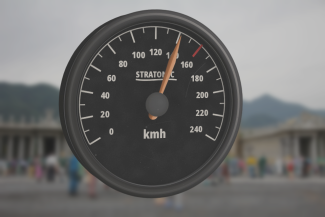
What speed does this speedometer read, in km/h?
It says 140 km/h
